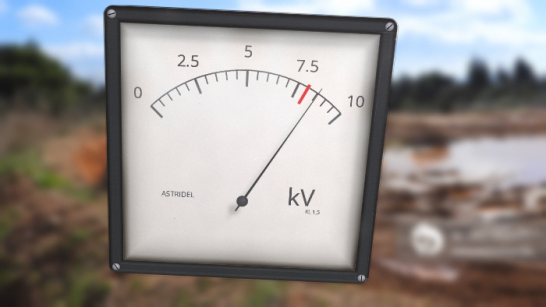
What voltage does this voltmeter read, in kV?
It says 8.5 kV
